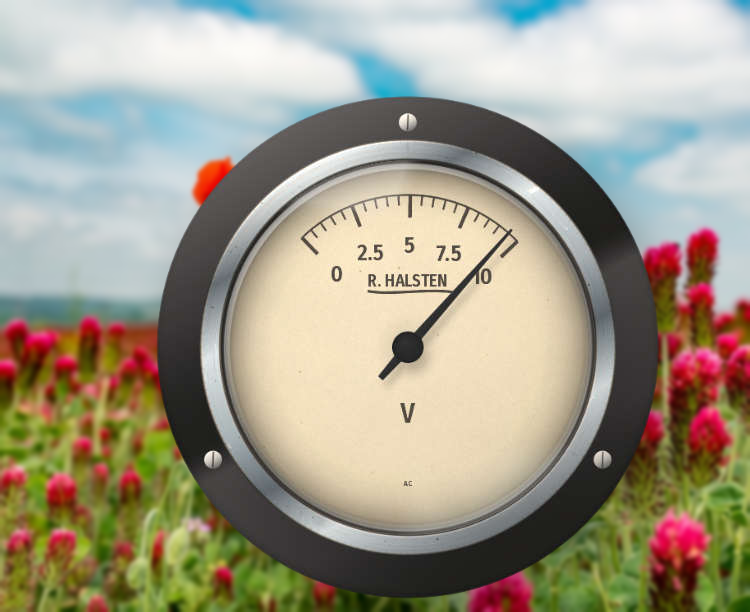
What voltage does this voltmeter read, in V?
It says 9.5 V
